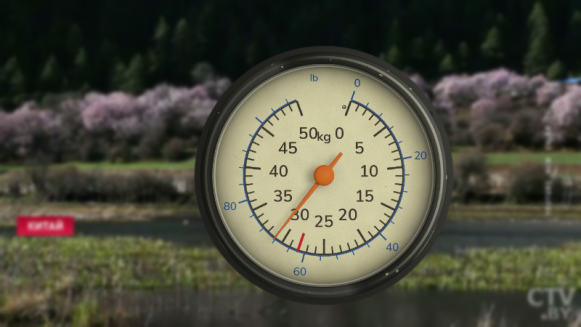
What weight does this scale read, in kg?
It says 31 kg
